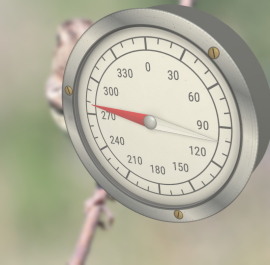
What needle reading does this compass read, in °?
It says 280 °
